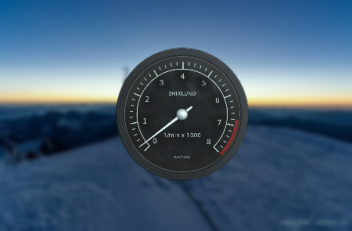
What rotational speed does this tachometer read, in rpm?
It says 200 rpm
